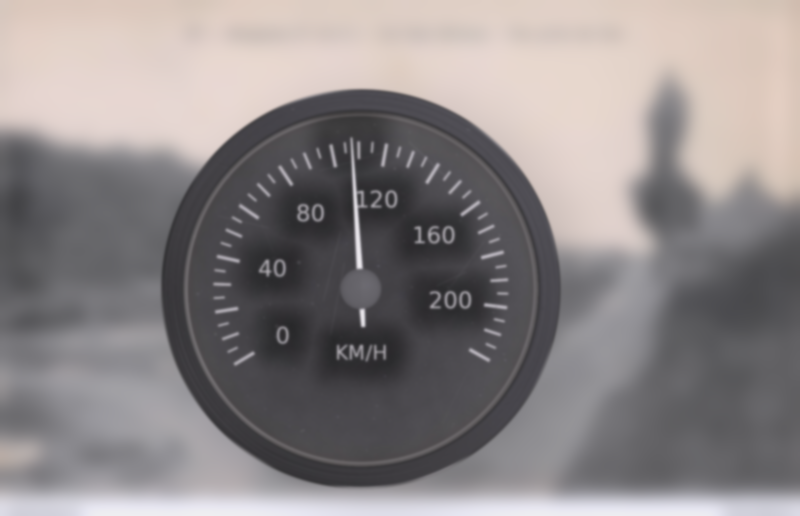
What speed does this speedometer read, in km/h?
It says 107.5 km/h
